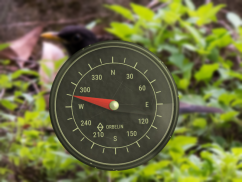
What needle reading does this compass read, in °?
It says 285 °
